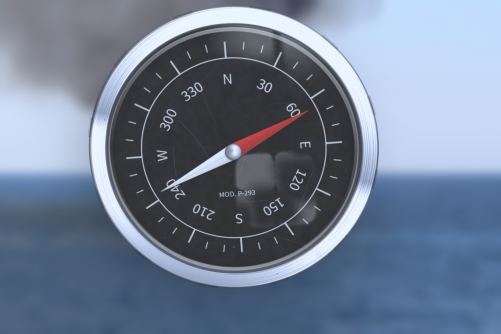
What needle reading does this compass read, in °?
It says 65 °
